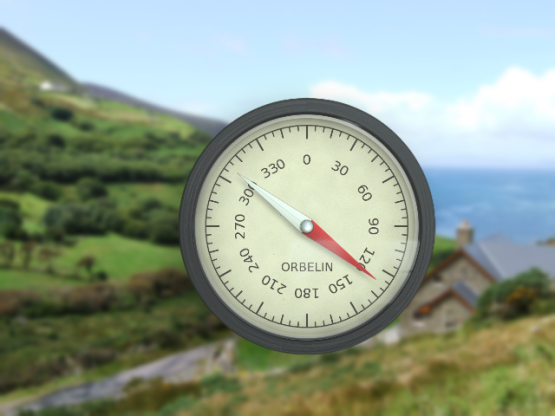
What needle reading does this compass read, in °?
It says 127.5 °
